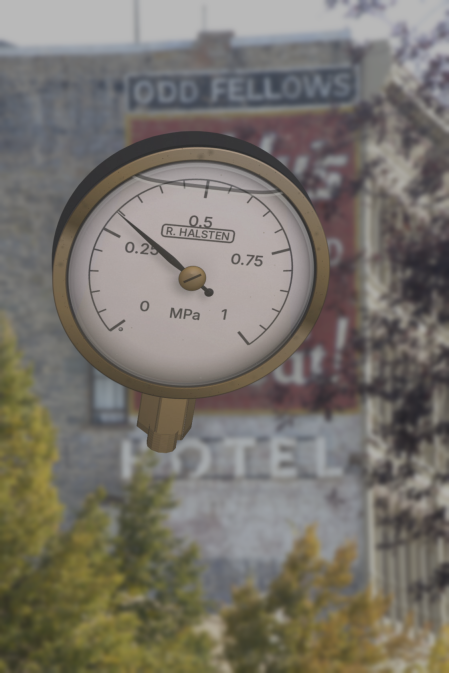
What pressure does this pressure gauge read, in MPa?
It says 0.3 MPa
